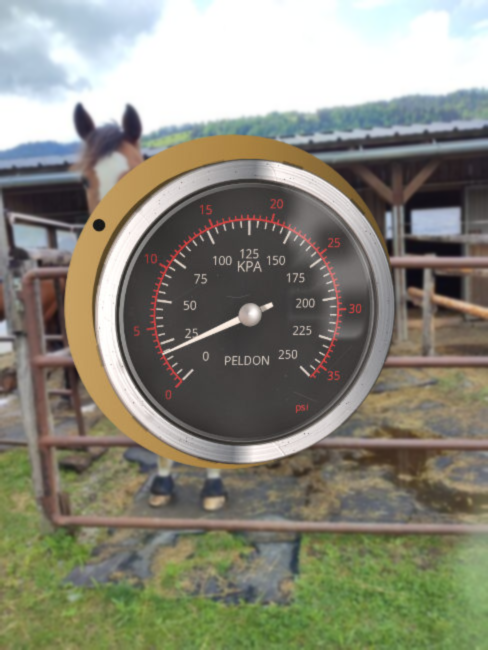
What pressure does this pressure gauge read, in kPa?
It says 20 kPa
